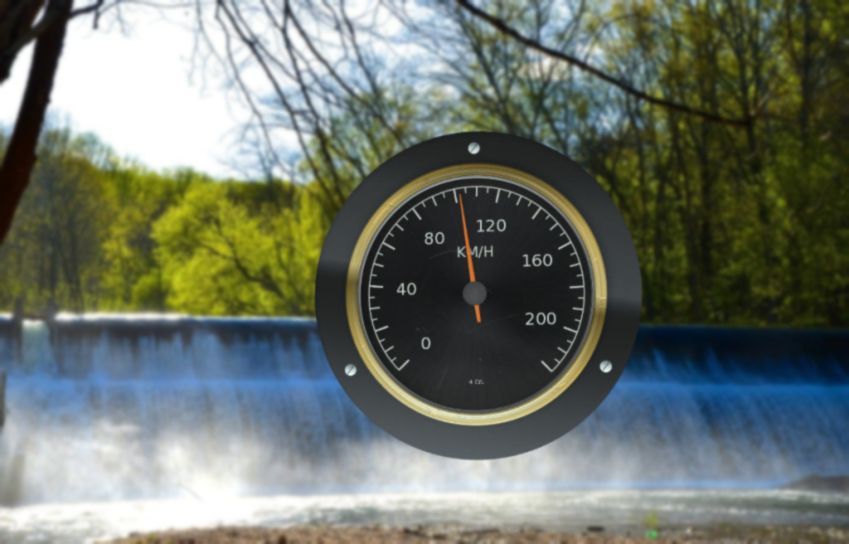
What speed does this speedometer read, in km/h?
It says 102.5 km/h
